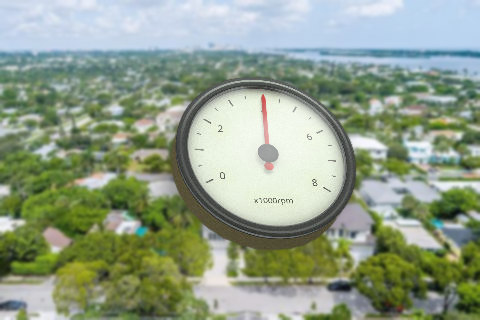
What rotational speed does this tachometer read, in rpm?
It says 4000 rpm
